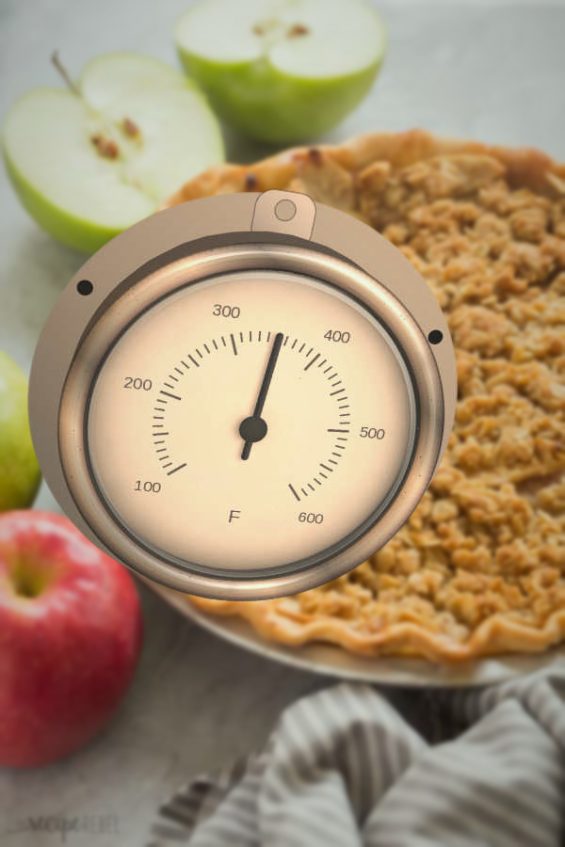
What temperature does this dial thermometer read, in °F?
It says 350 °F
